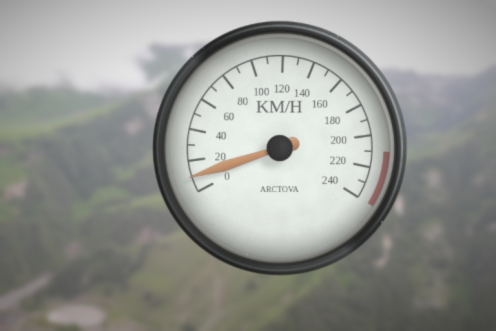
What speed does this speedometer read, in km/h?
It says 10 km/h
